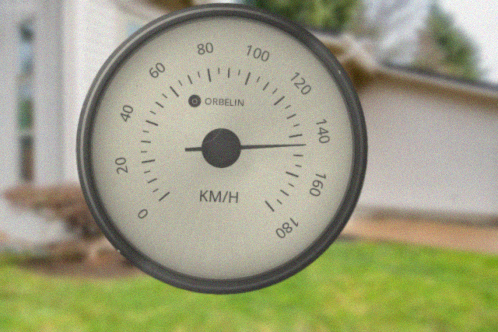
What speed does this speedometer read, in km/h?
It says 145 km/h
